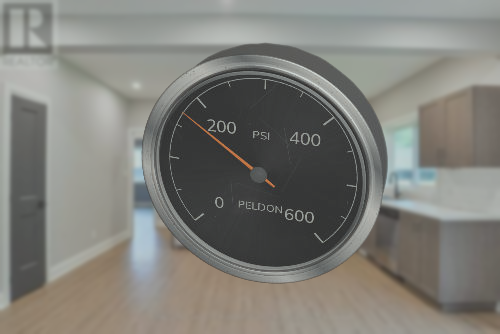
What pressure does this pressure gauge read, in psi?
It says 175 psi
